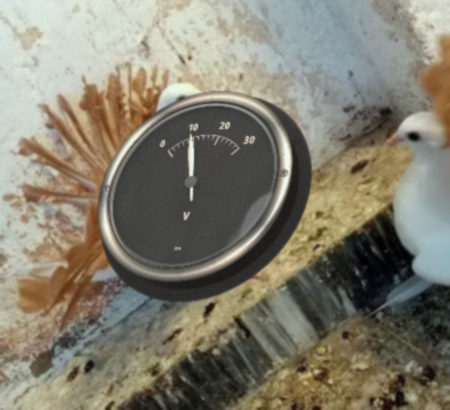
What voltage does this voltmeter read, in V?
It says 10 V
